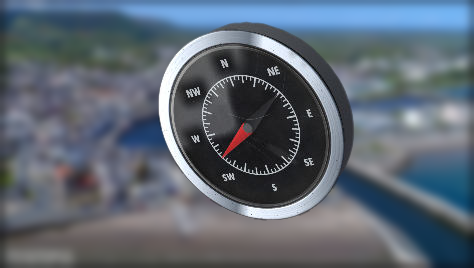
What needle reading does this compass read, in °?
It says 240 °
